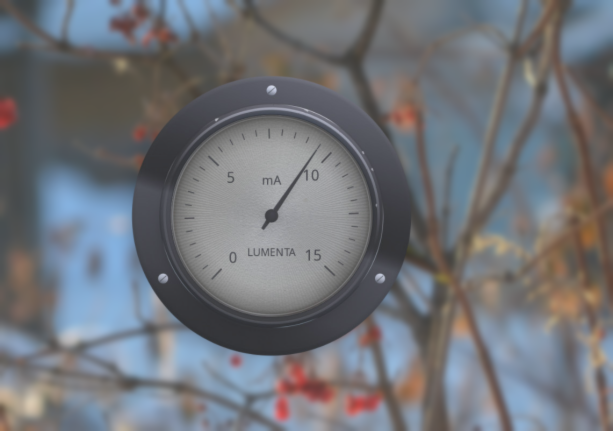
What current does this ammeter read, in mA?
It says 9.5 mA
